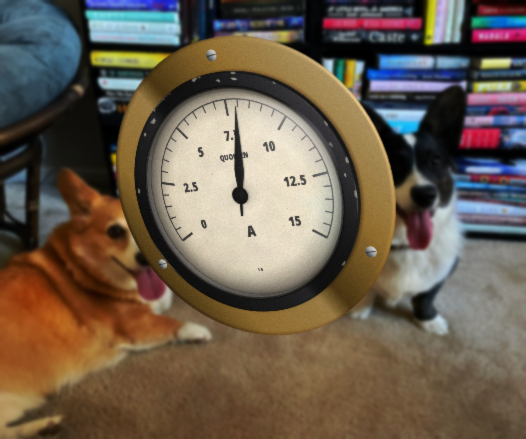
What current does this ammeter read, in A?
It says 8 A
